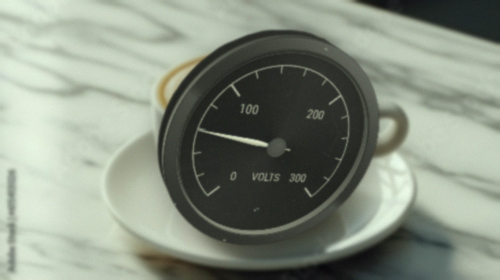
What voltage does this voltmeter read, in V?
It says 60 V
